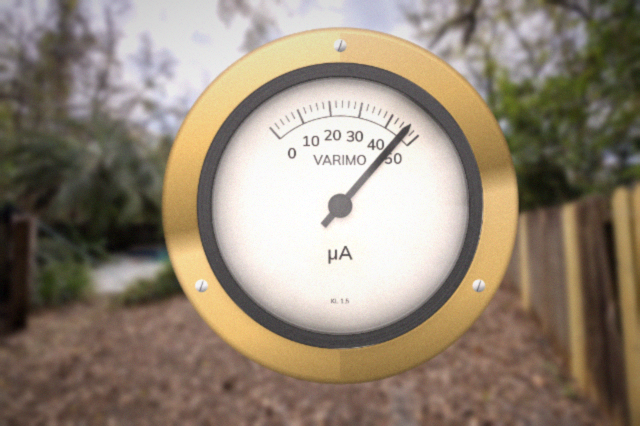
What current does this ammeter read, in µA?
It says 46 µA
